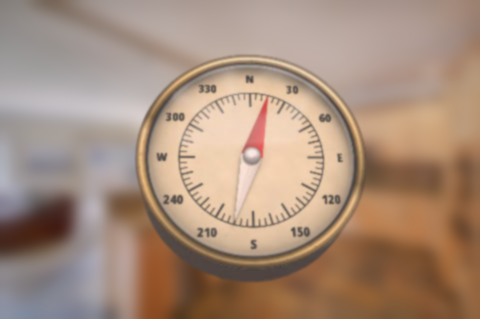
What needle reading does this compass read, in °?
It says 15 °
